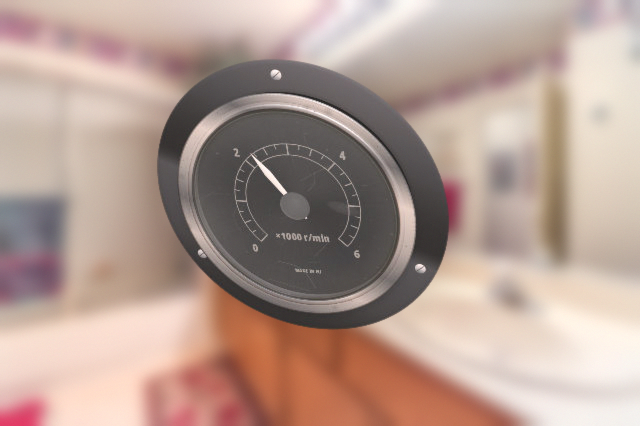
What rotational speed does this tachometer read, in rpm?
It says 2250 rpm
